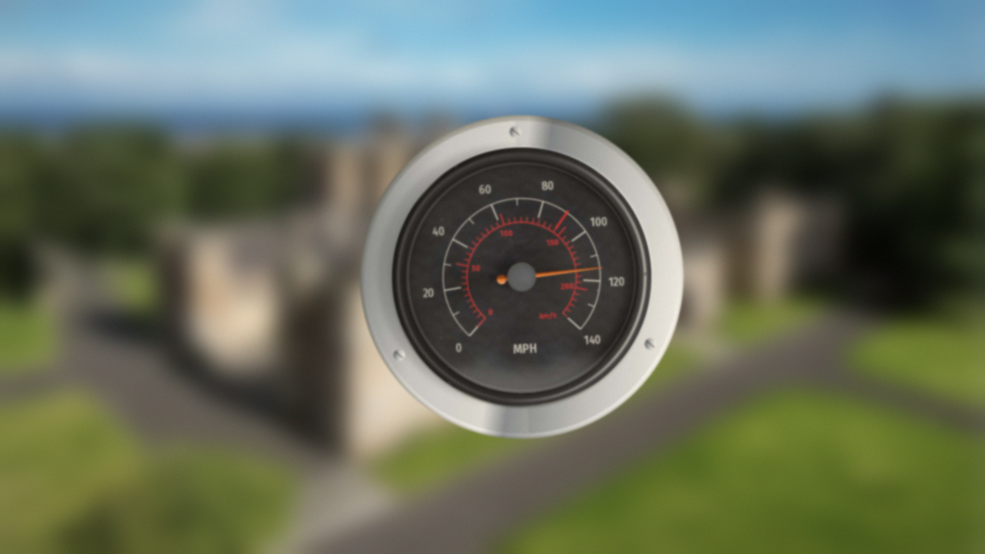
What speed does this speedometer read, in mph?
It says 115 mph
